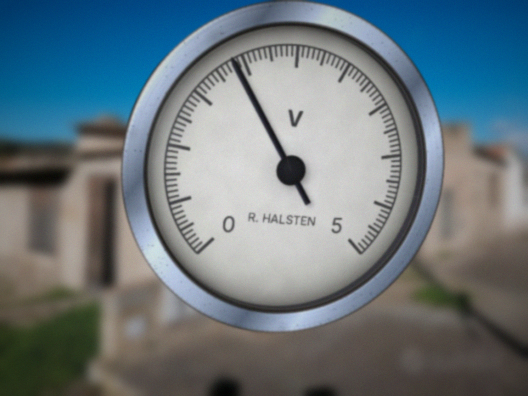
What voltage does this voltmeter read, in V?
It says 1.9 V
